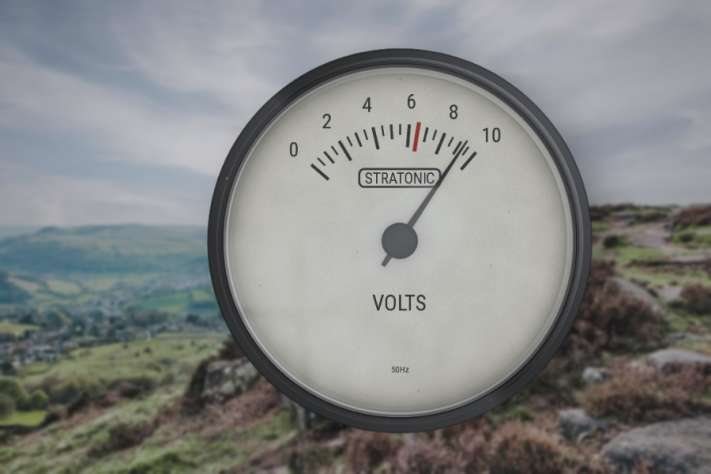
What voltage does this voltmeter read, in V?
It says 9.25 V
